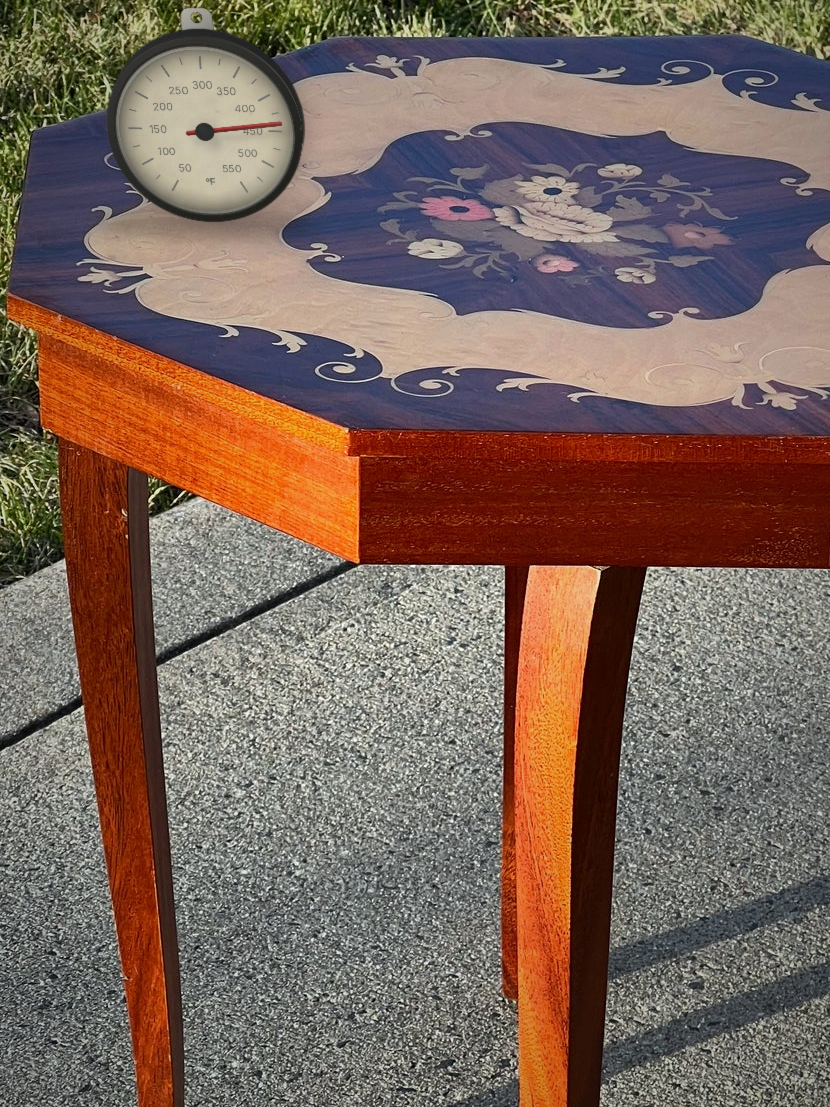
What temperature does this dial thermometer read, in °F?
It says 437.5 °F
